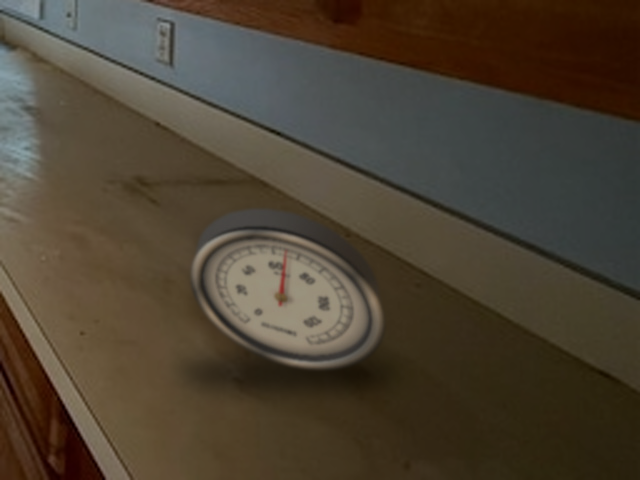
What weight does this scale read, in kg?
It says 65 kg
